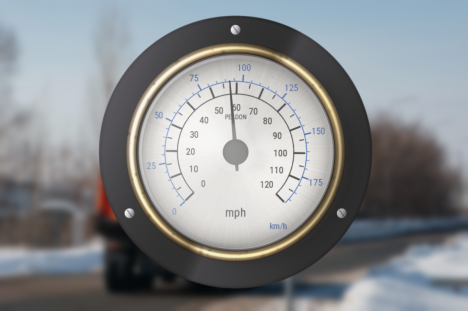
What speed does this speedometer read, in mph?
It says 57.5 mph
